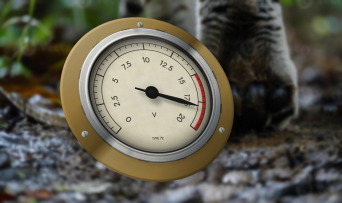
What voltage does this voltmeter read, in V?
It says 18 V
